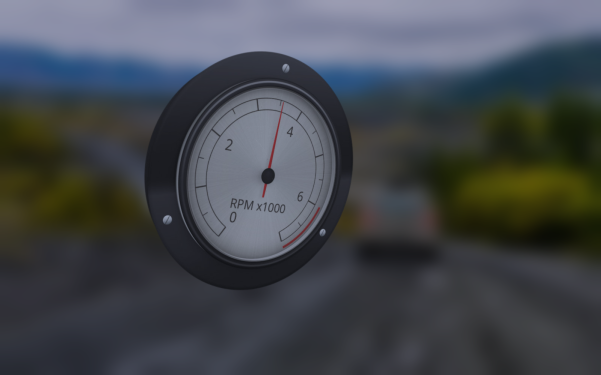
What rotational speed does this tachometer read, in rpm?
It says 3500 rpm
